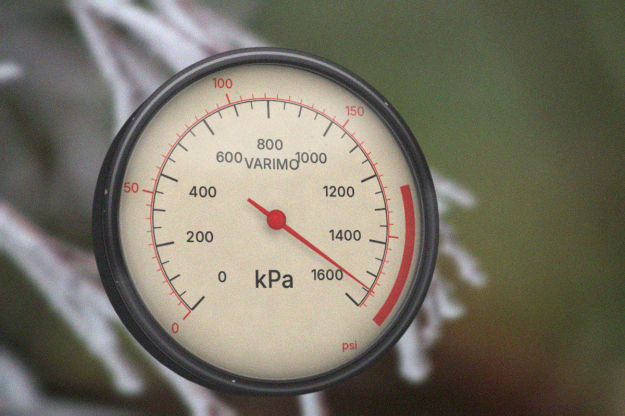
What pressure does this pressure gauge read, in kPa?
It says 1550 kPa
